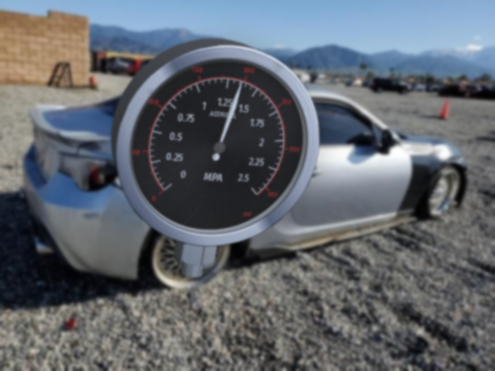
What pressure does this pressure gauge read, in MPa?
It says 1.35 MPa
